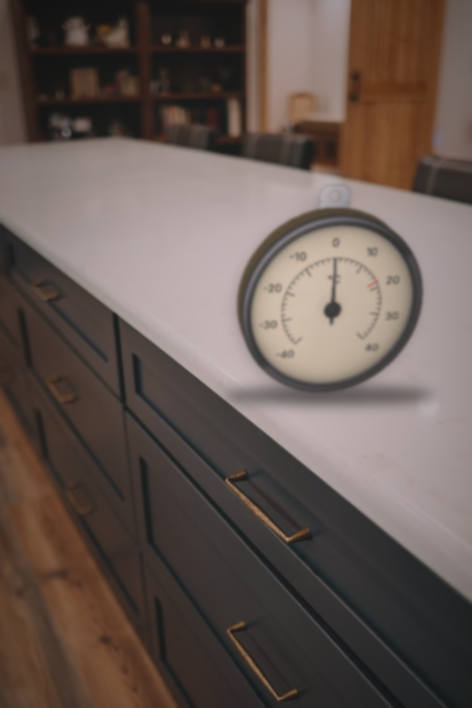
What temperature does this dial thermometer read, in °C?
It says 0 °C
